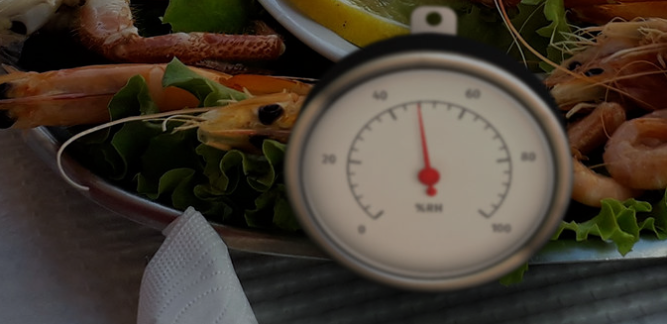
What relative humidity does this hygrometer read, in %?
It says 48 %
